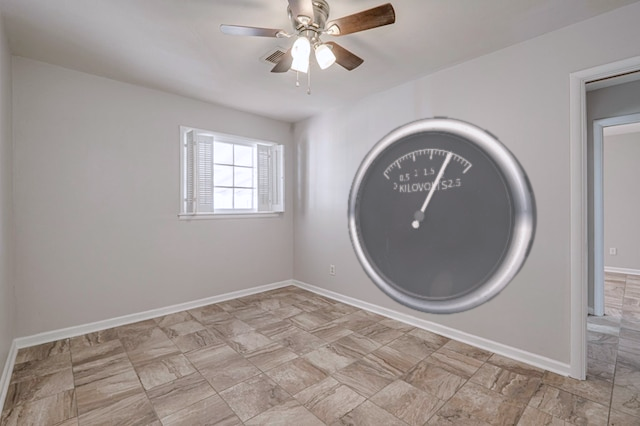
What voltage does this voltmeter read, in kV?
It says 2 kV
